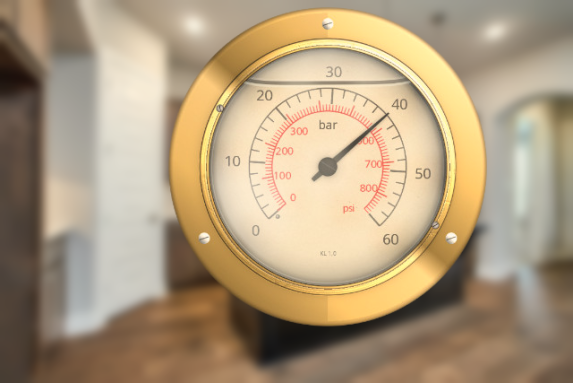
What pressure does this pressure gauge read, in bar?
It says 40 bar
